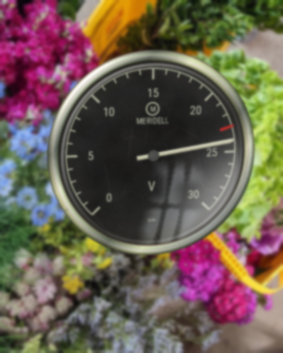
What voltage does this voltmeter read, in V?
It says 24 V
